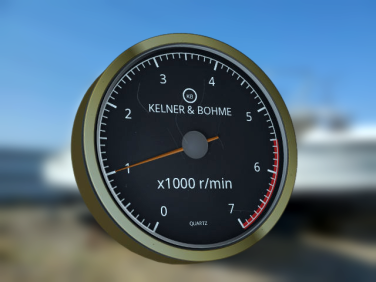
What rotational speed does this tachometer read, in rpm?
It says 1000 rpm
